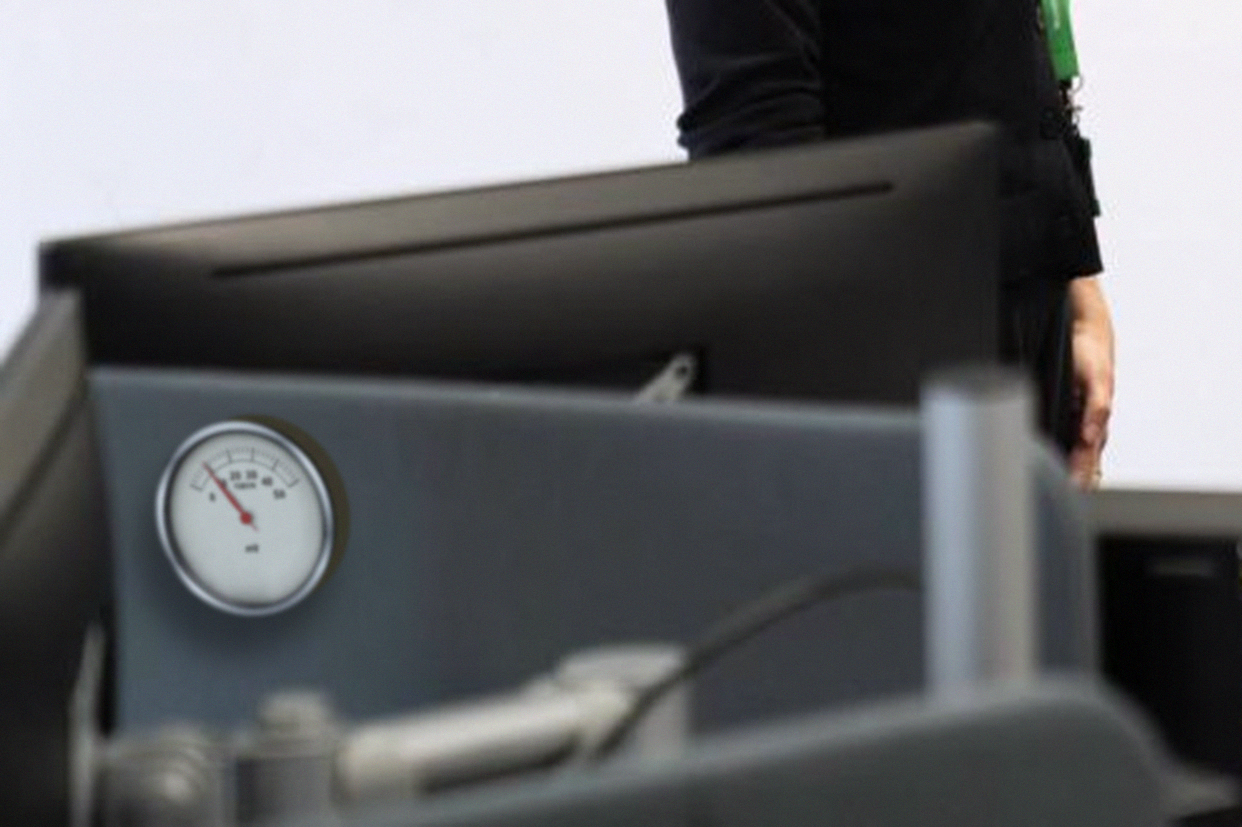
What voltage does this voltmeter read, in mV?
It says 10 mV
